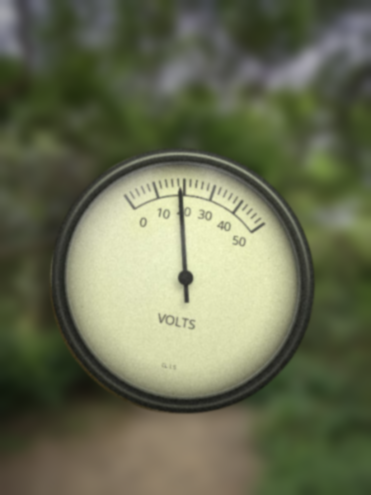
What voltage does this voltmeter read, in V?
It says 18 V
